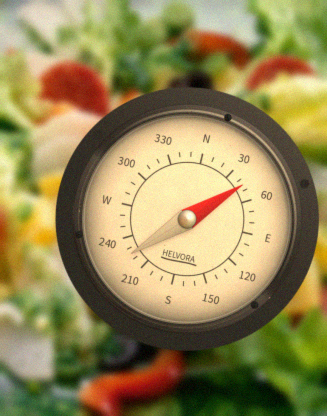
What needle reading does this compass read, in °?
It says 45 °
